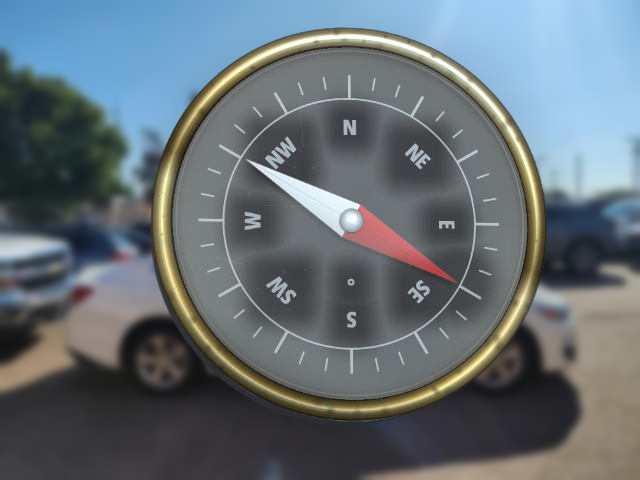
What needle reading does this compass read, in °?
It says 120 °
